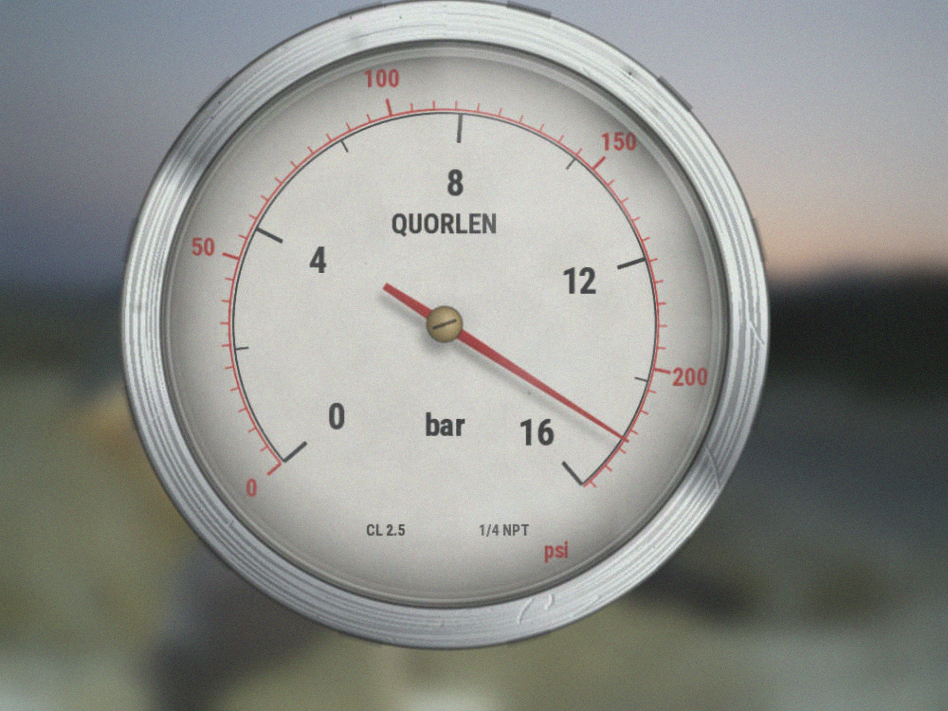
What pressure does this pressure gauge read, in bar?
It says 15 bar
